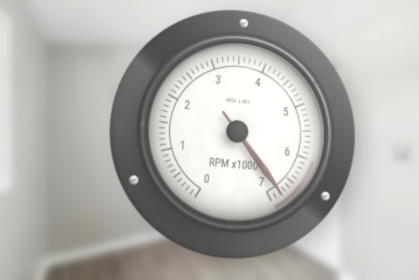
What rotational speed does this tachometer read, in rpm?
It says 6800 rpm
